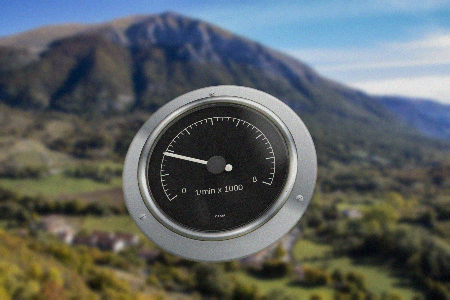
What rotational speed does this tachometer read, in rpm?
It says 1800 rpm
